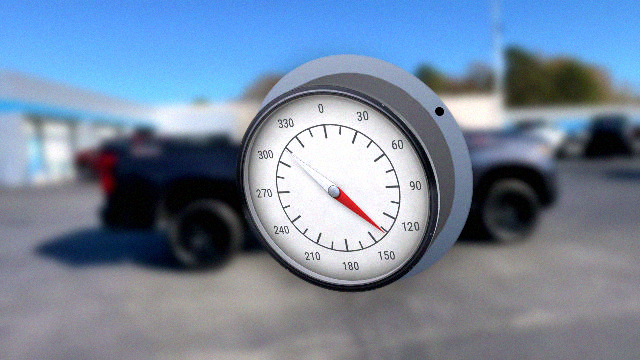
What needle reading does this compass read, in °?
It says 135 °
